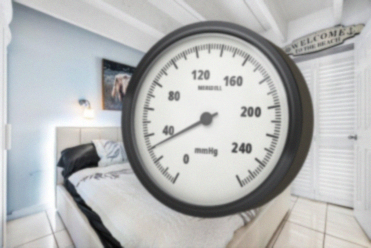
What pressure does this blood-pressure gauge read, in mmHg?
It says 30 mmHg
